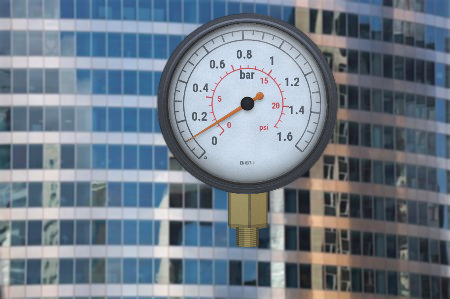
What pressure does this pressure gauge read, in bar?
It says 0.1 bar
